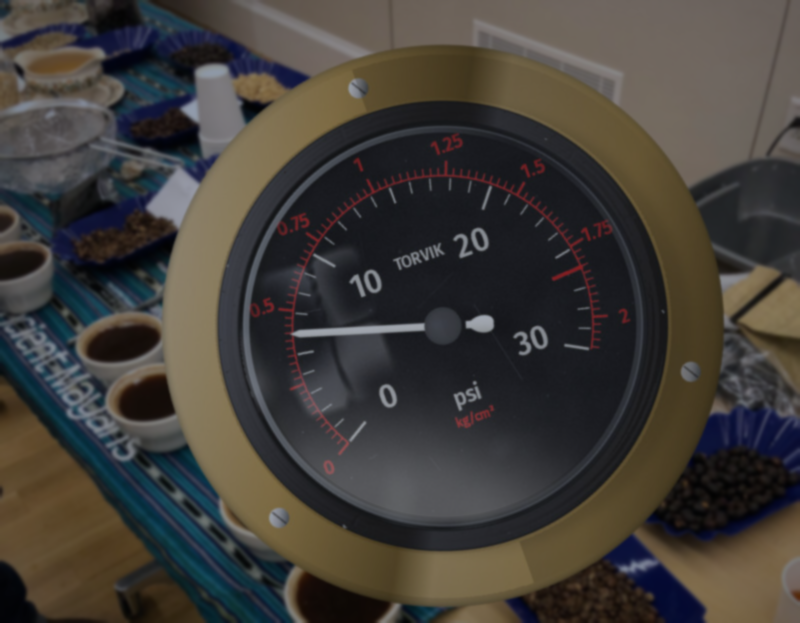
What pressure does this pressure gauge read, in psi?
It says 6 psi
